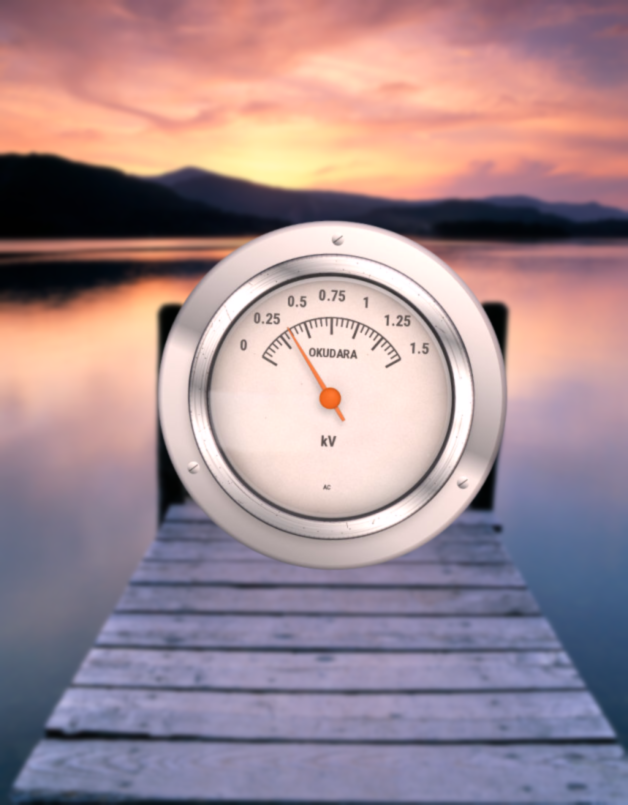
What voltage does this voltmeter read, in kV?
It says 0.35 kV
